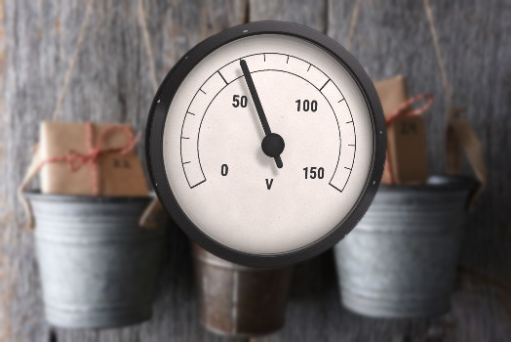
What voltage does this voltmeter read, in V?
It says 60 V
